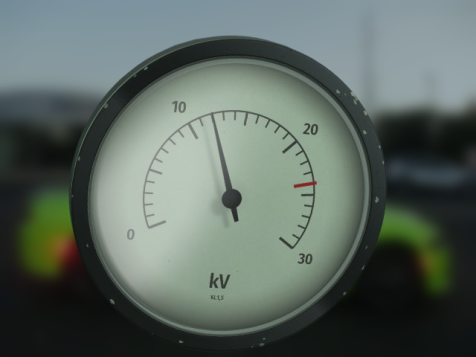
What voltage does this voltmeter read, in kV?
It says 12 kV
